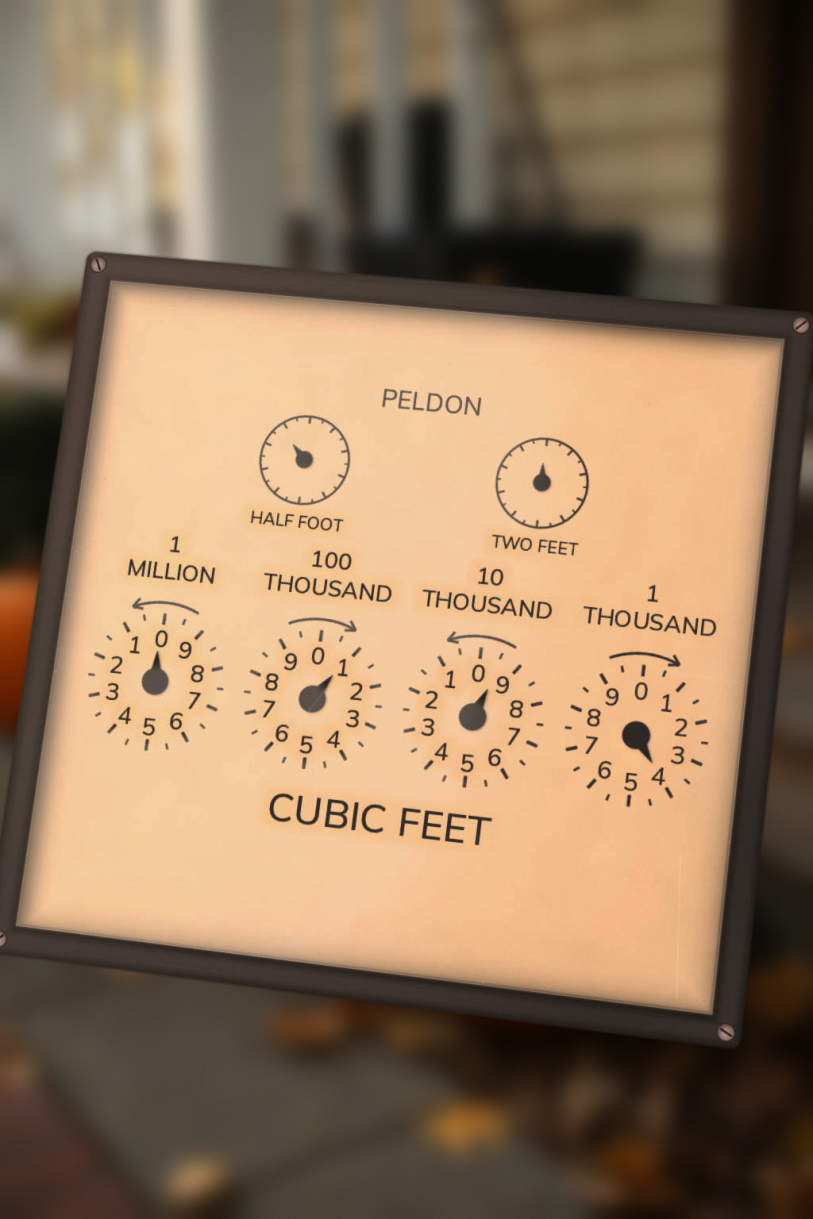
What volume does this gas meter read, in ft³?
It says 9400 ft³
